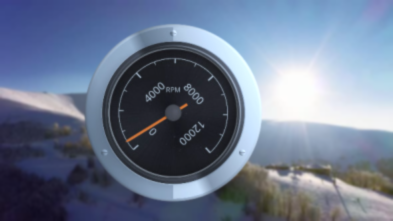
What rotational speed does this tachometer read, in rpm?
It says 500 rpm
